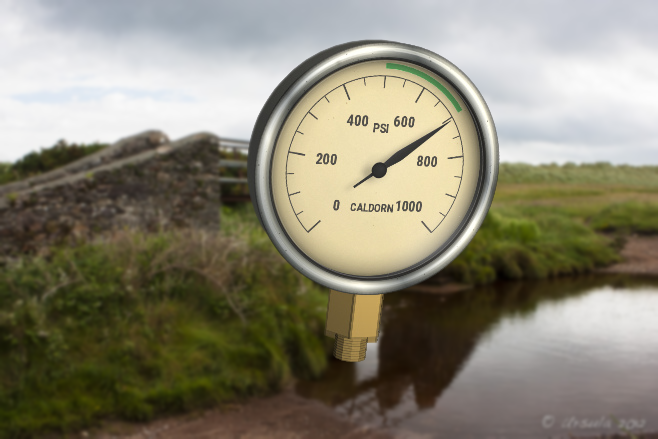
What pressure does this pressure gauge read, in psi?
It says 700 psi
